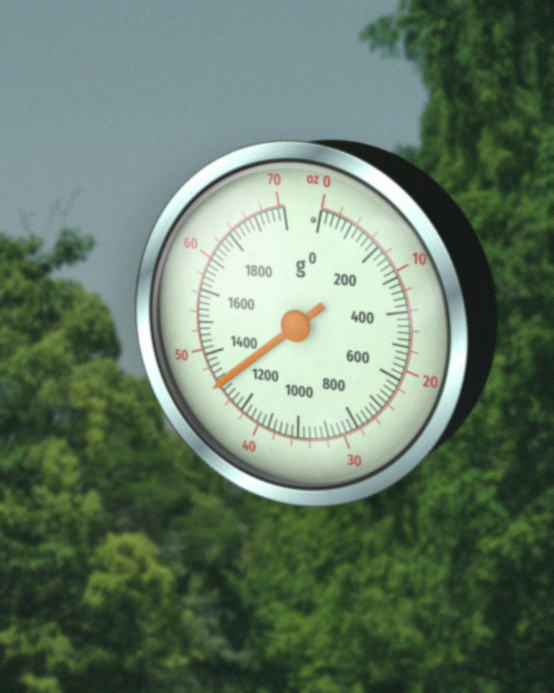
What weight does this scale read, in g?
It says 1300 g
